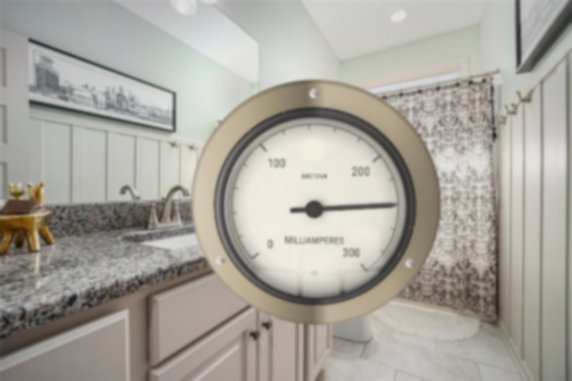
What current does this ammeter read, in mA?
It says 240 mA
